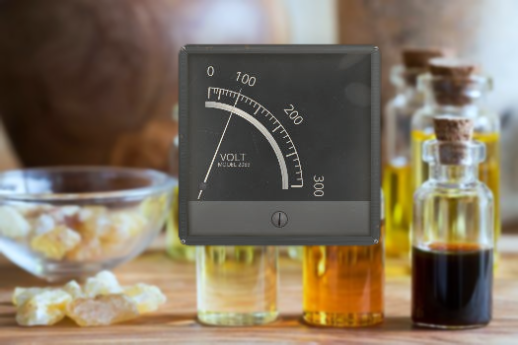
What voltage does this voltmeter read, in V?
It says 100 V
